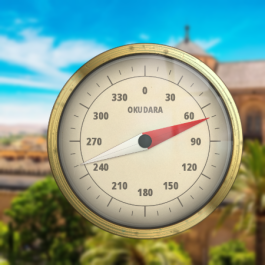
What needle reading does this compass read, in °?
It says 70 °
